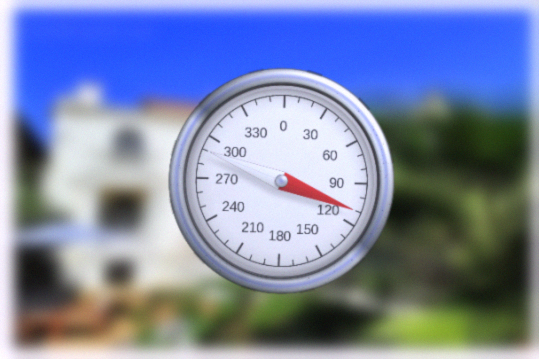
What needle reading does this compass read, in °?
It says 110 °
